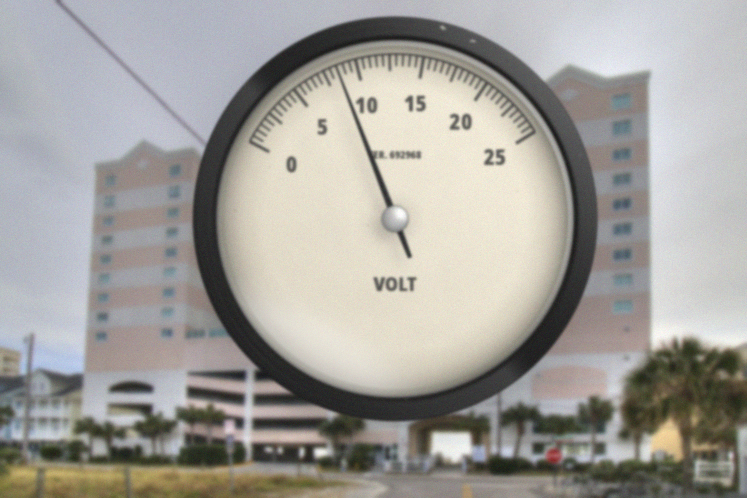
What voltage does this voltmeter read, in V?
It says 8.5 V
